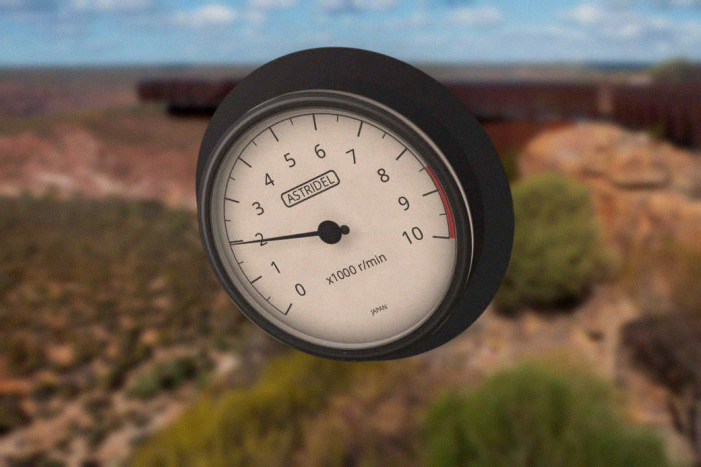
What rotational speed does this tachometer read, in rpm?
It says 2000 rpm
